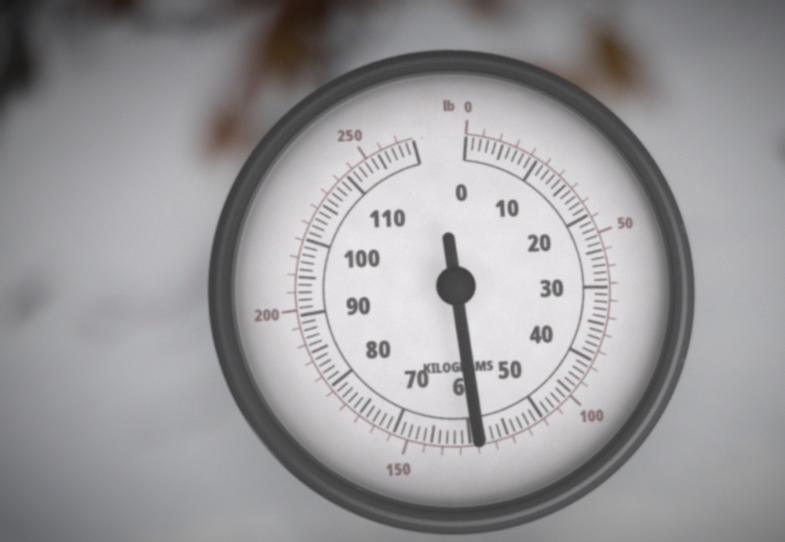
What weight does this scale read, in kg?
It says 59 kg
